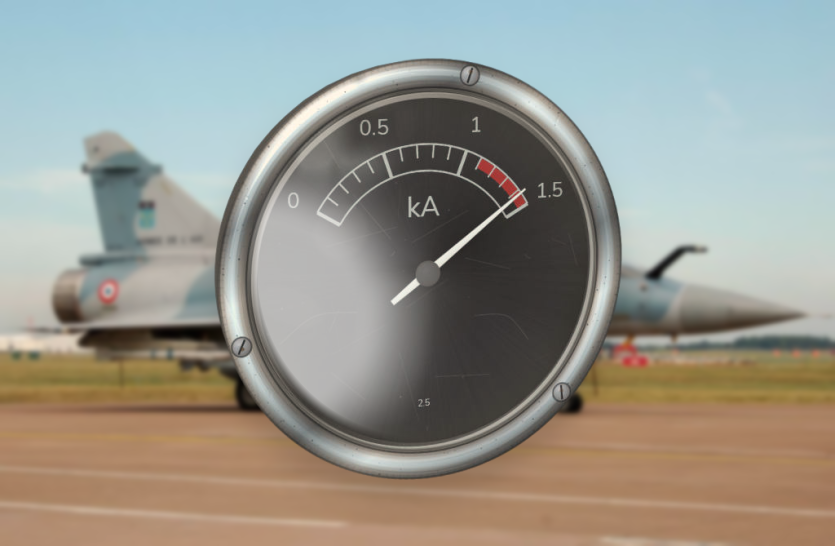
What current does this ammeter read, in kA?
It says 1.4 kA
